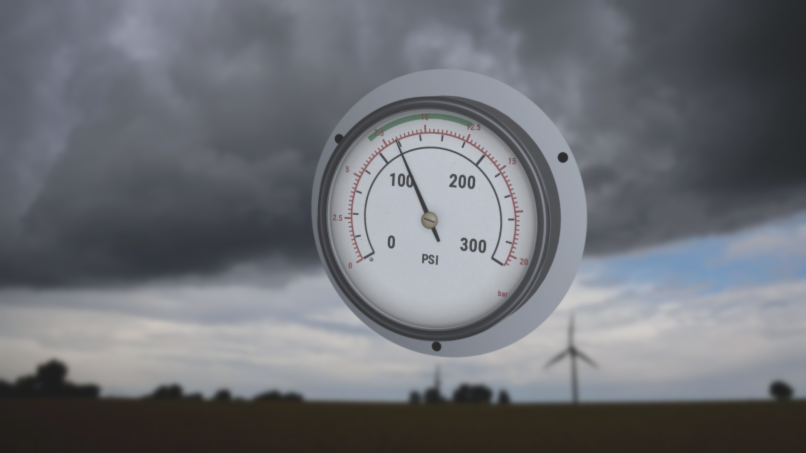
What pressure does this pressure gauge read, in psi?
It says 120 psi
